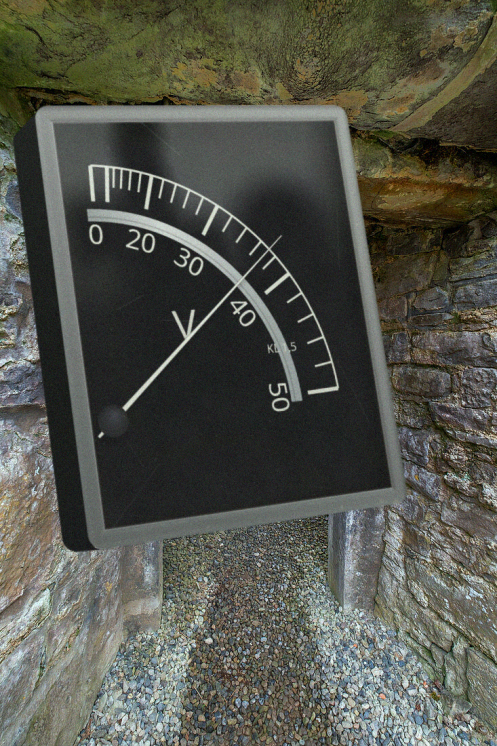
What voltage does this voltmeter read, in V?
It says 37 V
